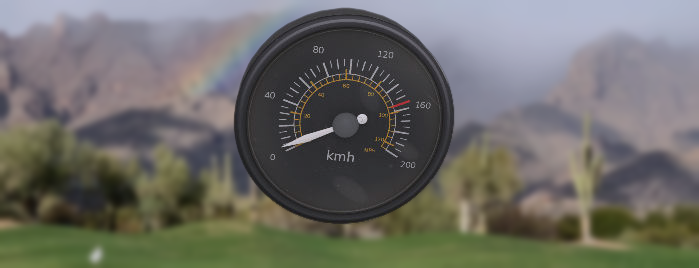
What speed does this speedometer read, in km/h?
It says 5 km/h
